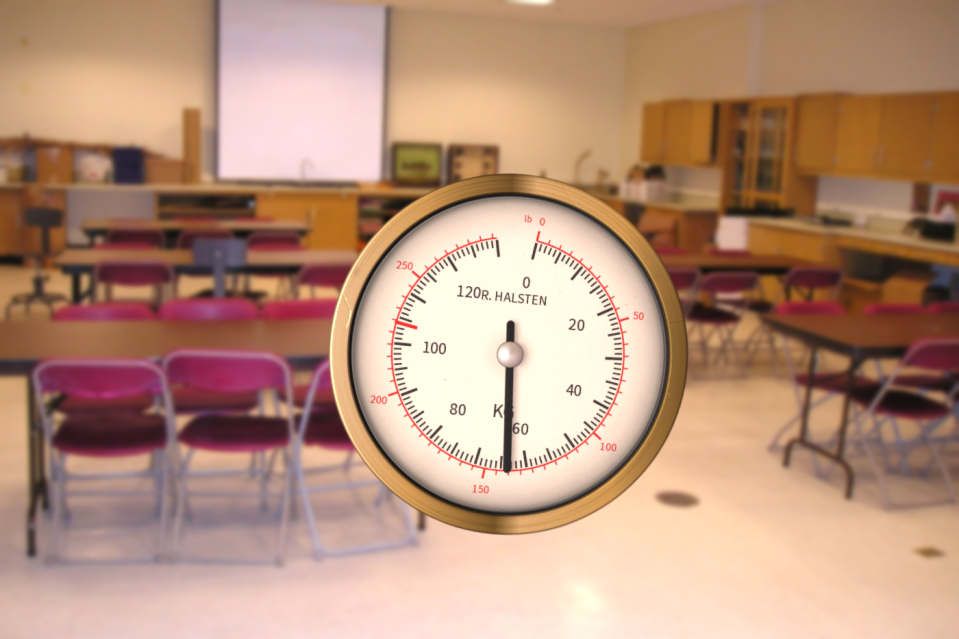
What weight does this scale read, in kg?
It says 64 kg
